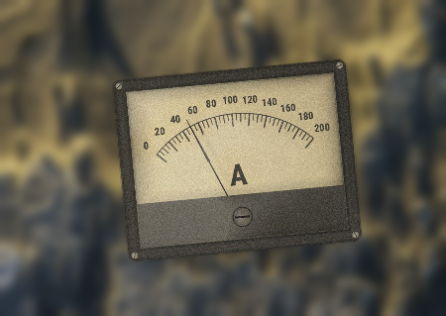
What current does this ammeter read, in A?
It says 50 A
